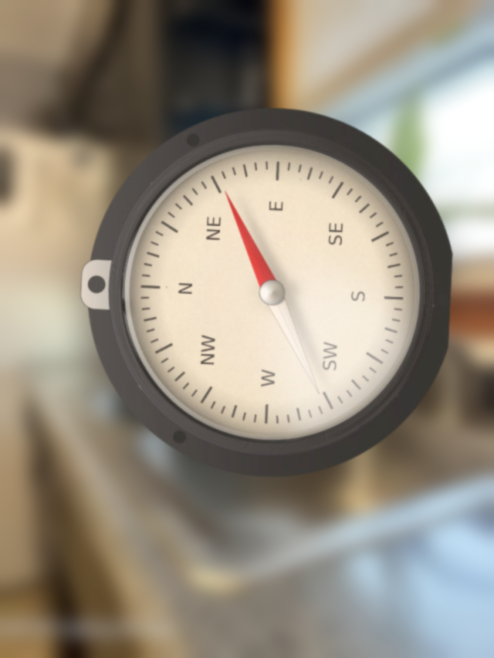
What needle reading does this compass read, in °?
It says 62.5 °
